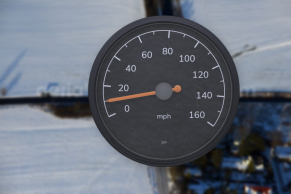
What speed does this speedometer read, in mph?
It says 10 mph
